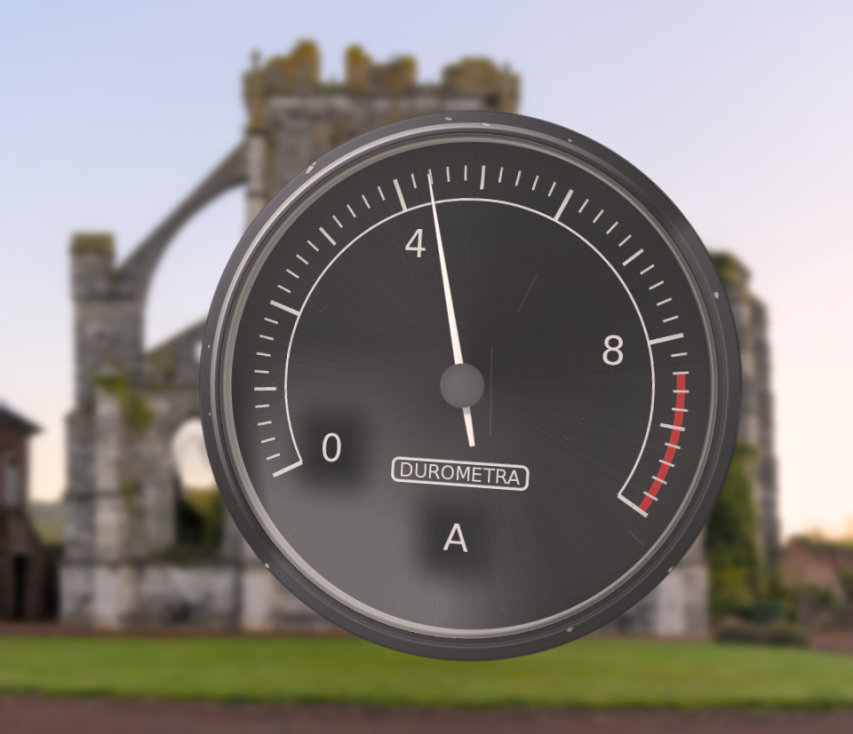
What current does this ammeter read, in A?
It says 4.4 A
